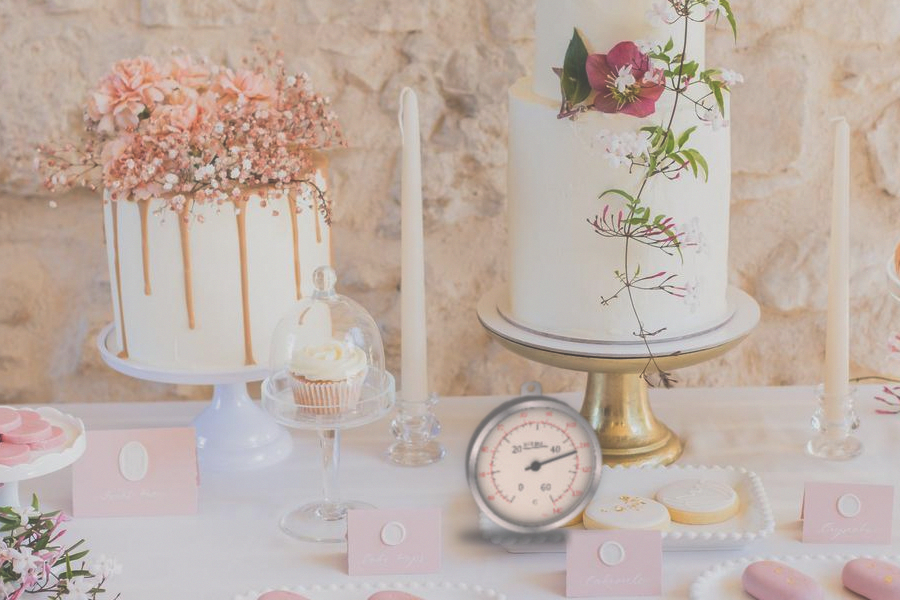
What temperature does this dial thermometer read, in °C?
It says 44 °C
